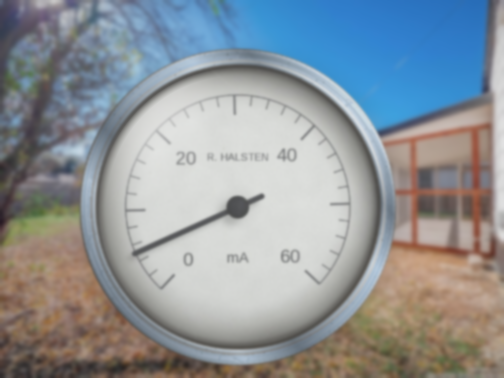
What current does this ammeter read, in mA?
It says 5 mA
